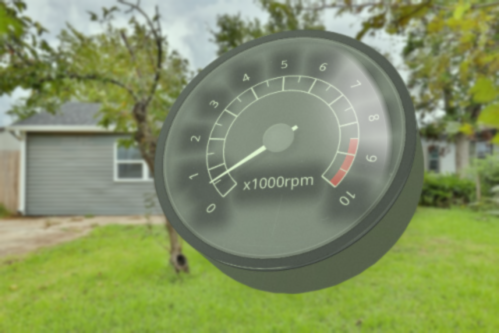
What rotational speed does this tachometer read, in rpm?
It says 500 rpm
